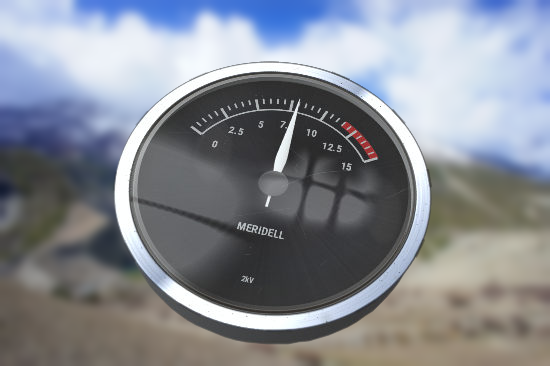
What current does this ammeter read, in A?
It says 8 A
